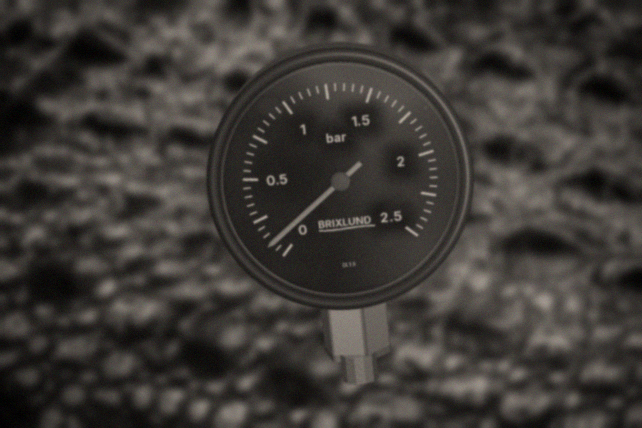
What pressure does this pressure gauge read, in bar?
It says 0.1 bar
